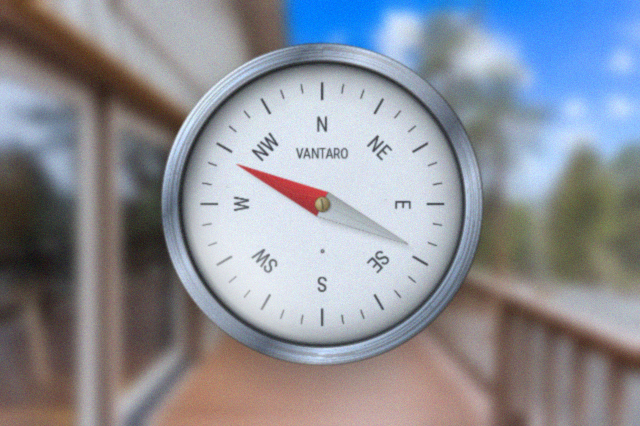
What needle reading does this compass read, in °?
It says 295 °
